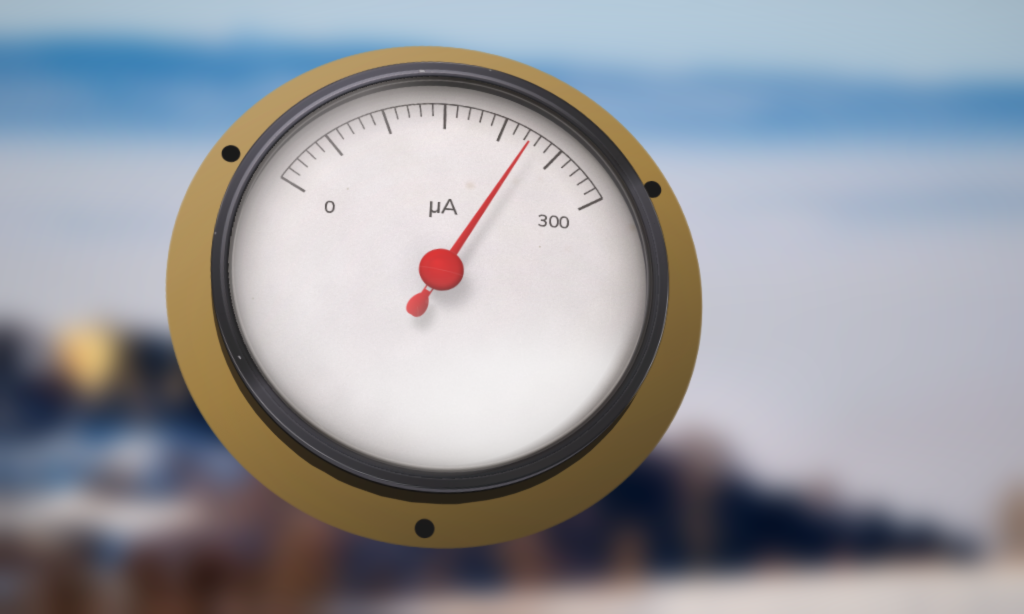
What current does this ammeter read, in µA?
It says 225 µA
